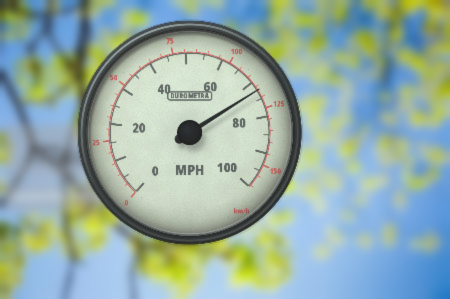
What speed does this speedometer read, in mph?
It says 72.5 mph
